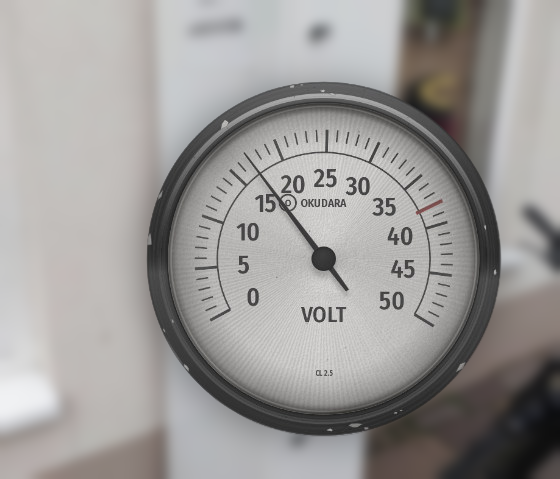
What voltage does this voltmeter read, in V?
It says 17 V
